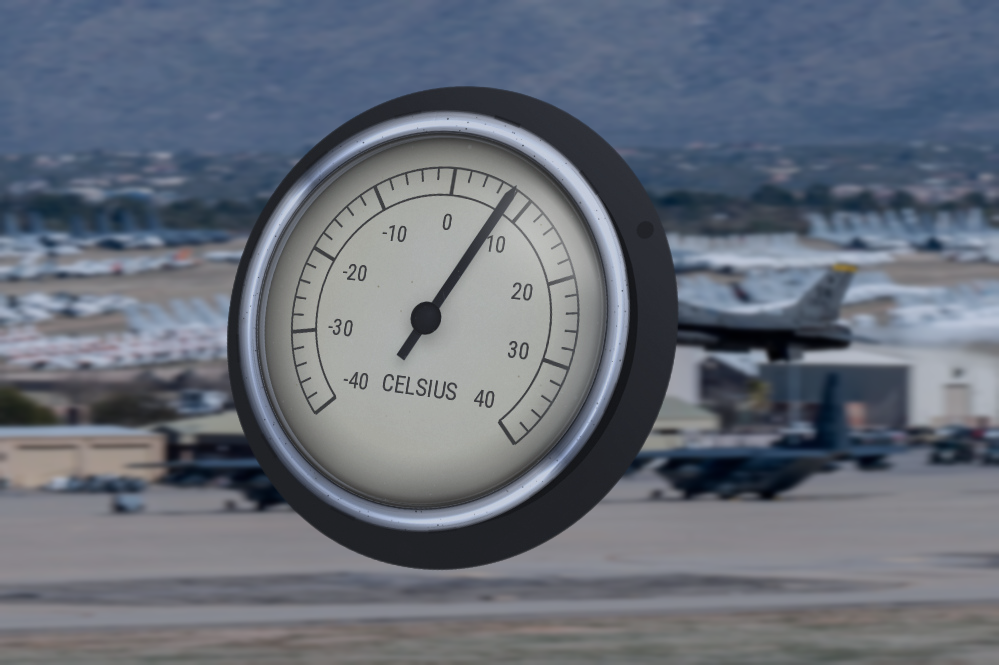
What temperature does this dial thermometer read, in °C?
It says 8 °C
